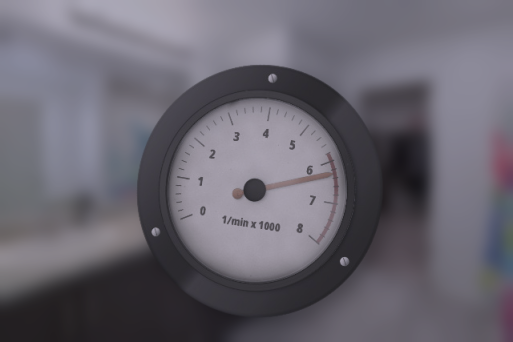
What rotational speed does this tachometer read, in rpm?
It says 6300 rpm
